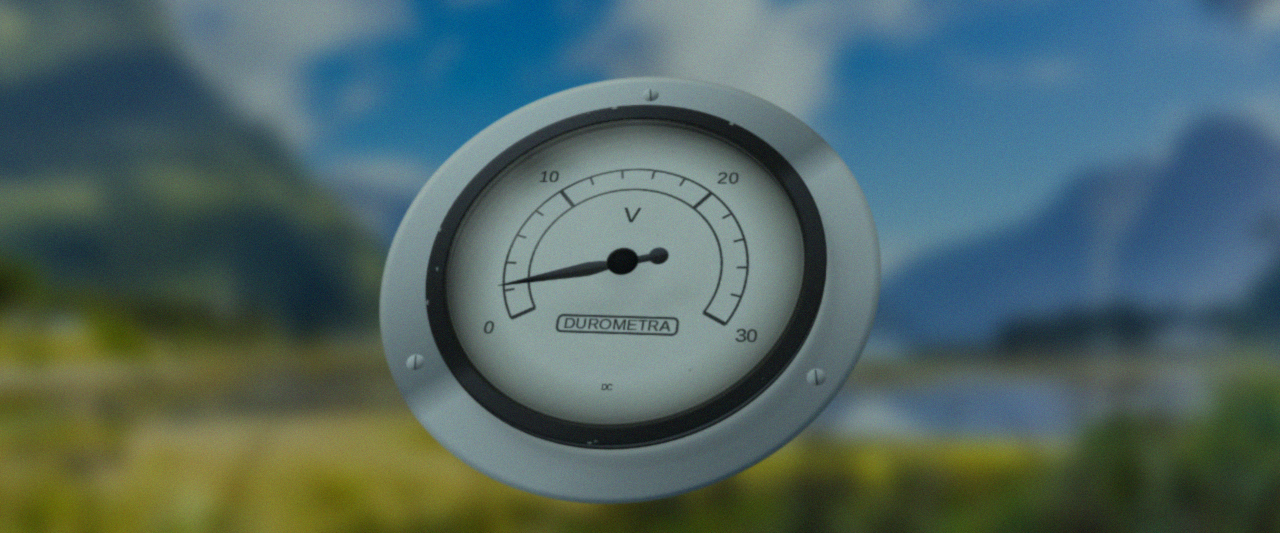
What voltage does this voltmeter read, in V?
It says 2 V
